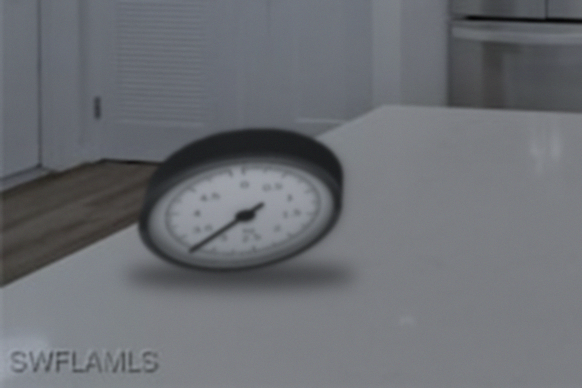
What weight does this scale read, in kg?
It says 3.25 kg
